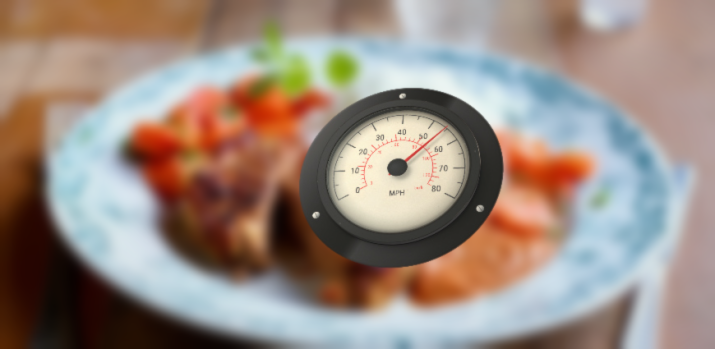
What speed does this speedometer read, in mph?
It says 55 mph
